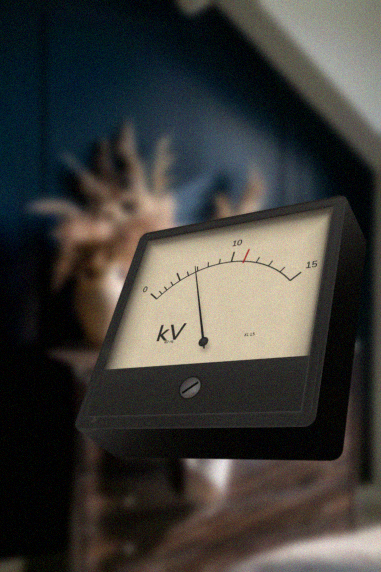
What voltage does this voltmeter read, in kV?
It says 7 kV
